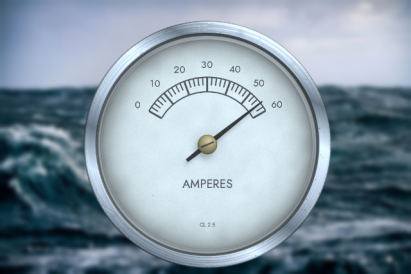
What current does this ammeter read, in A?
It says 56 A
